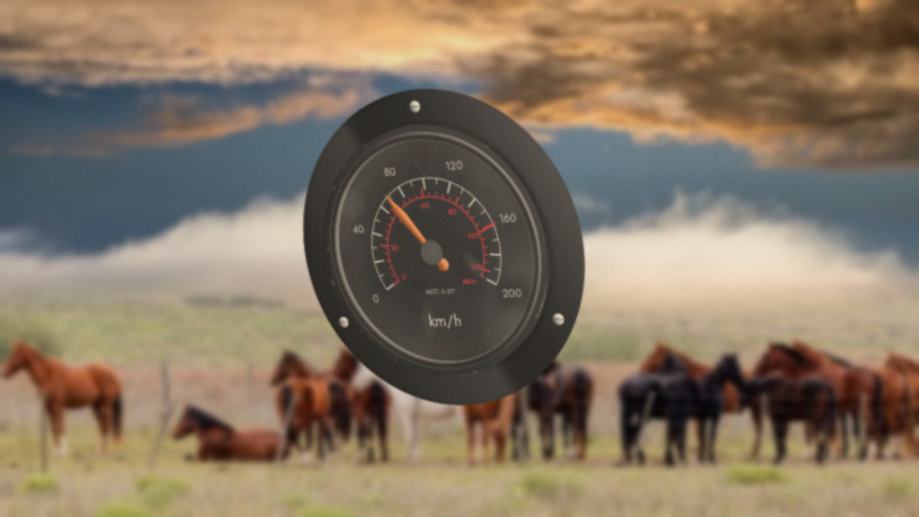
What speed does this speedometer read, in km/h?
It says 70 km/h
